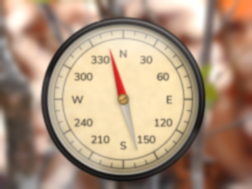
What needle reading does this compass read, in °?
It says 345 °
